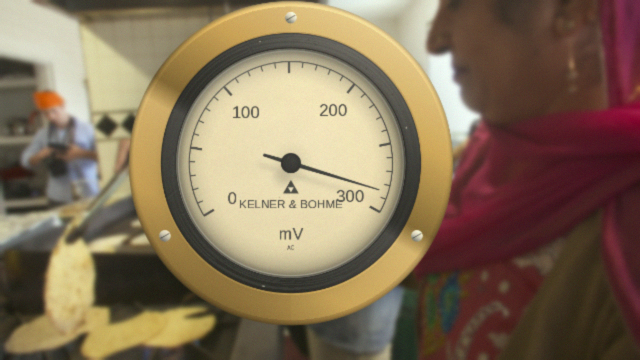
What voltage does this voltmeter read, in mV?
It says 285 mV
